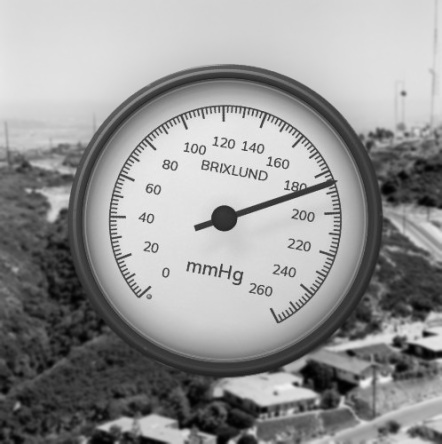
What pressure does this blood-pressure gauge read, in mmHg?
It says 186 mmHg
